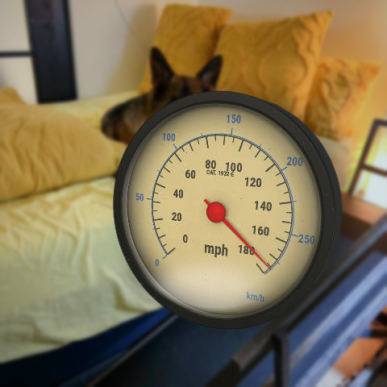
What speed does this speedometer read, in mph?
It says 175 mph
